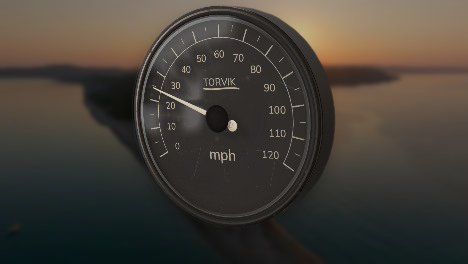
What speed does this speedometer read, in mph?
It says 25 mph
